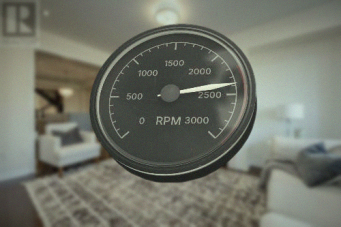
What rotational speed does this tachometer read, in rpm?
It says 2400 rpm
